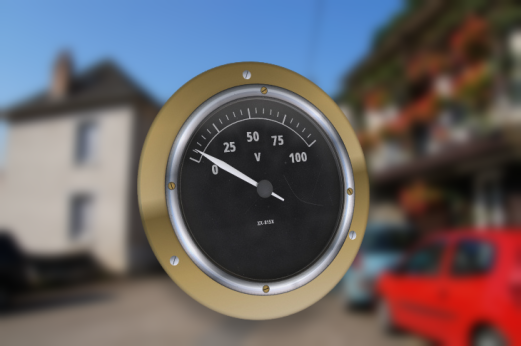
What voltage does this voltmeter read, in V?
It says 5 V
